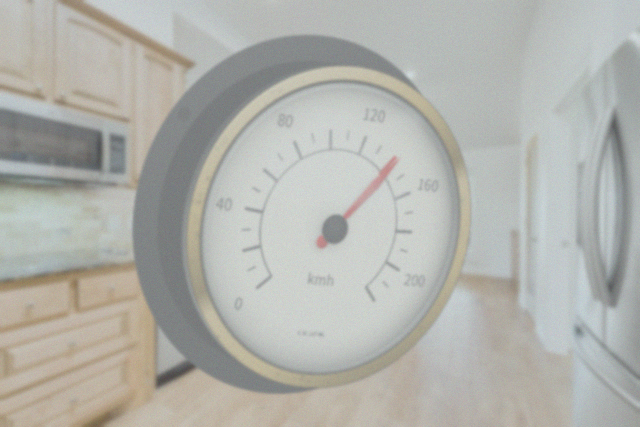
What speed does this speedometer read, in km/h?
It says 140 km/h
